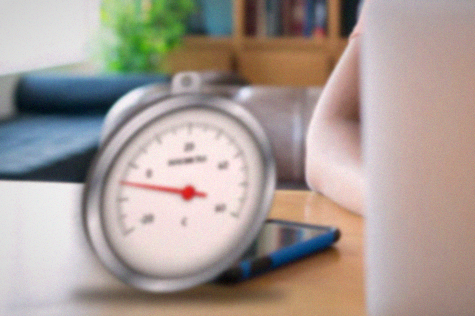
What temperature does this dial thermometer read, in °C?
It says -5 °C
